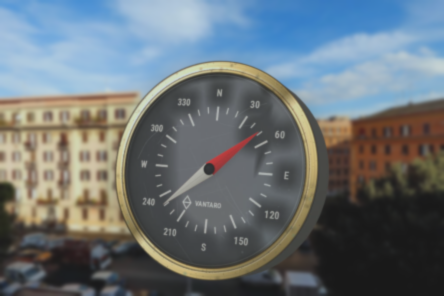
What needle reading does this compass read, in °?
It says 50 °
